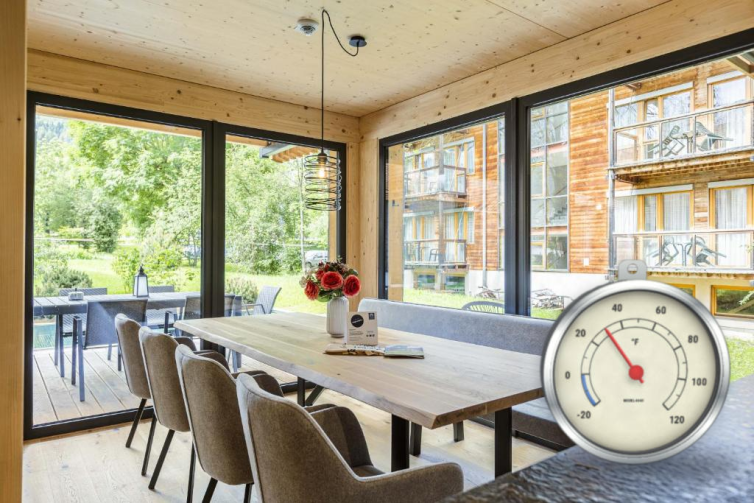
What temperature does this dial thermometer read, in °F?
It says 30 °F
